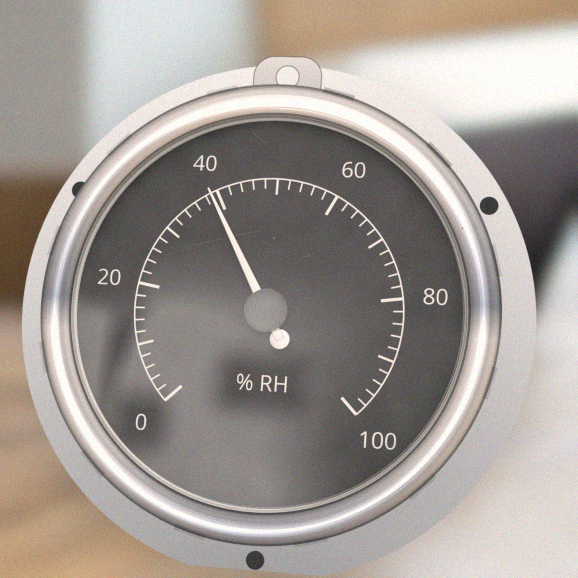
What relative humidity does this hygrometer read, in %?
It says 39 %
